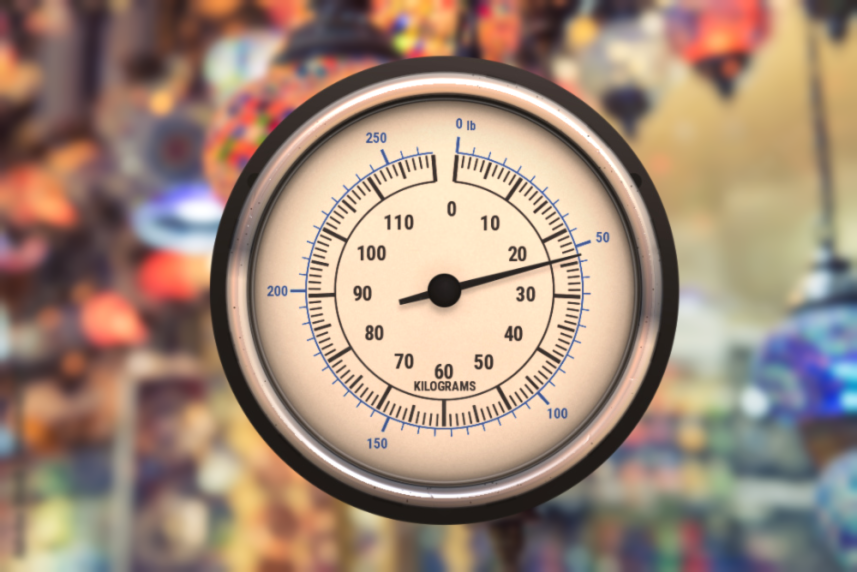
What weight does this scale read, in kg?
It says 24 kg
